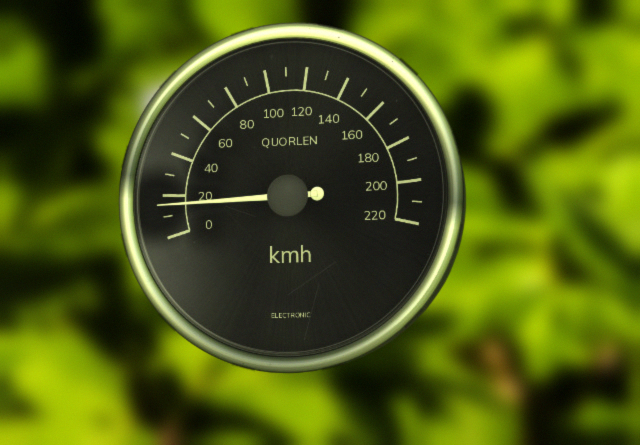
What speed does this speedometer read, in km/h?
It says 15 km/h
